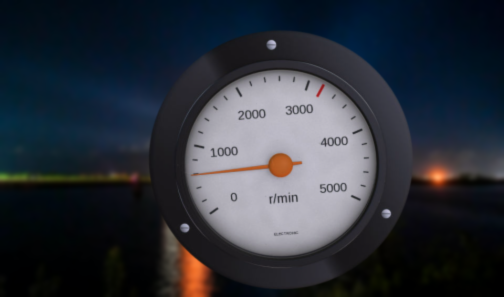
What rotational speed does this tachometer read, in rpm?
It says 600 rpm
